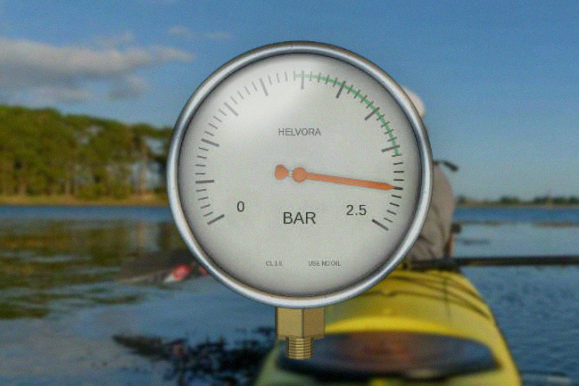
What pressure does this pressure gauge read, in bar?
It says 2.25 bar
